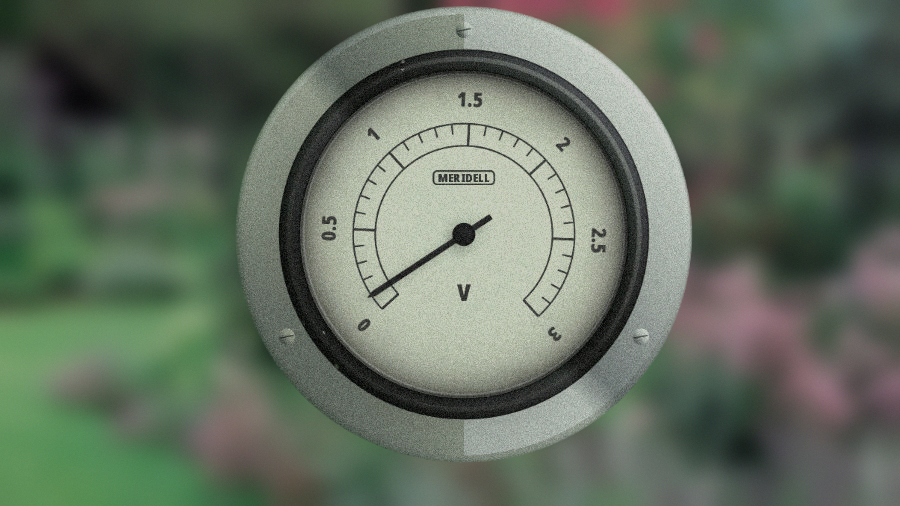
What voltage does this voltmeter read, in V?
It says 0.1 V
